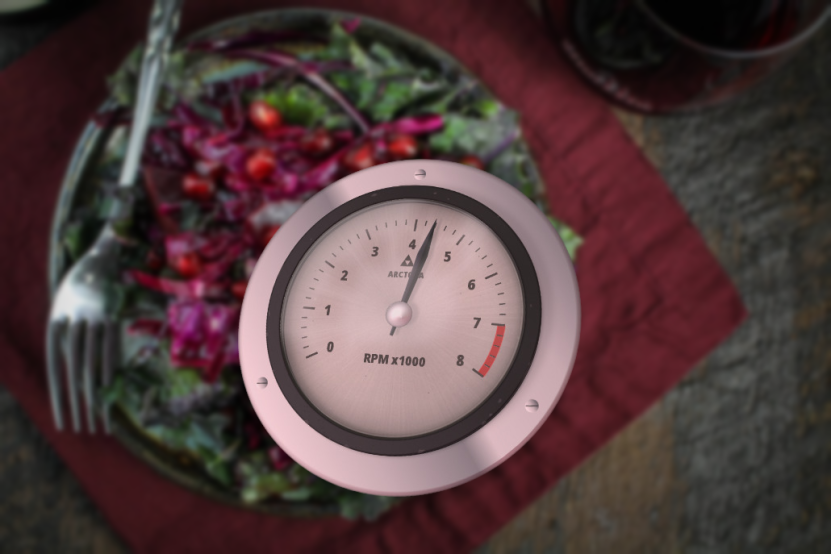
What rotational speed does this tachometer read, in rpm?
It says 4400 rpm
